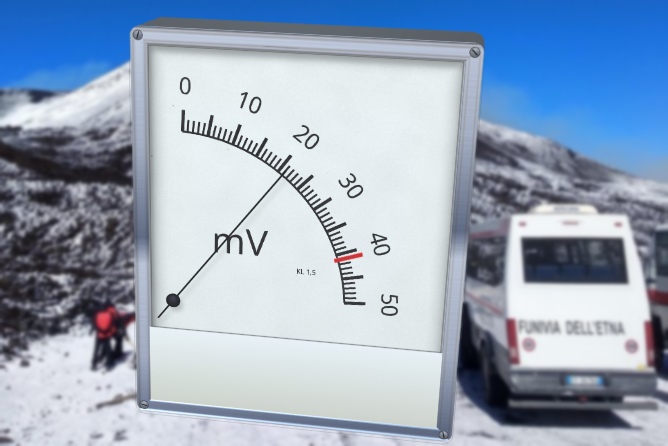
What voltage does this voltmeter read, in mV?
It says 21 mV
